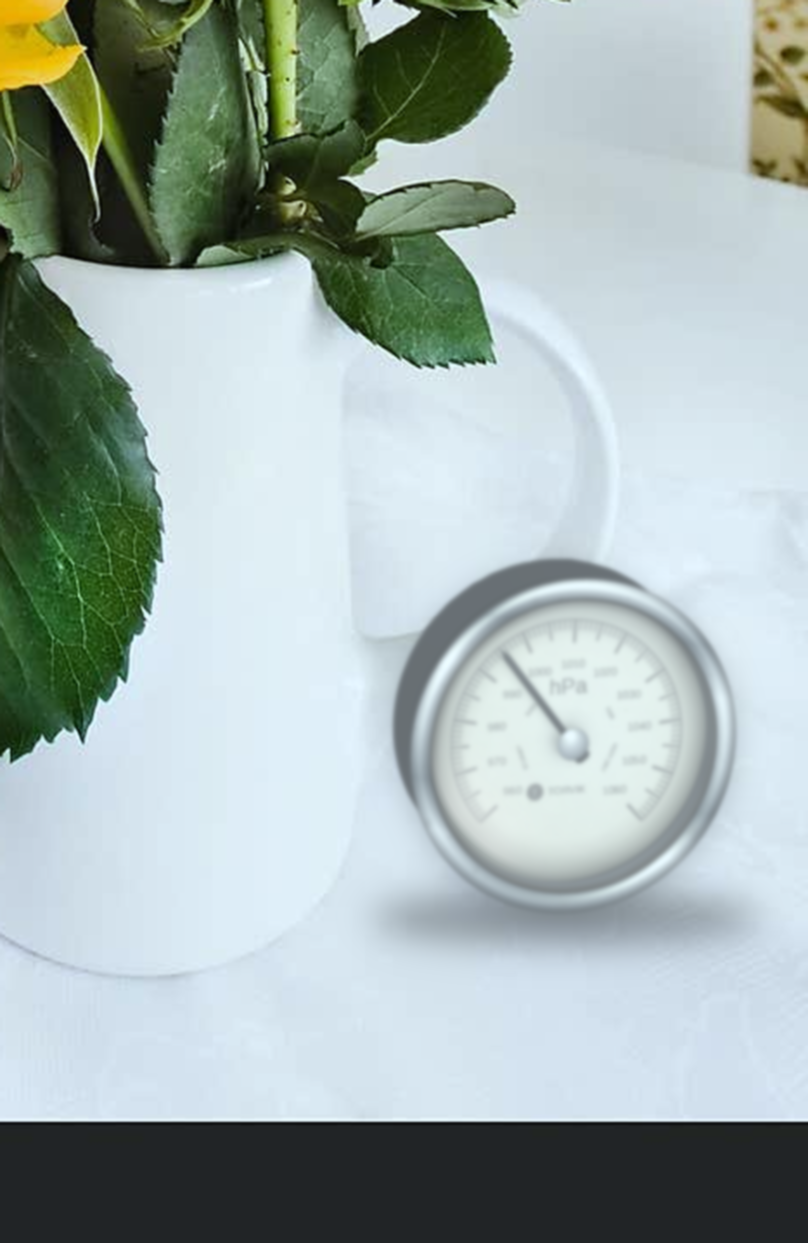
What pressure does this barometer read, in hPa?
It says 995 hPa
